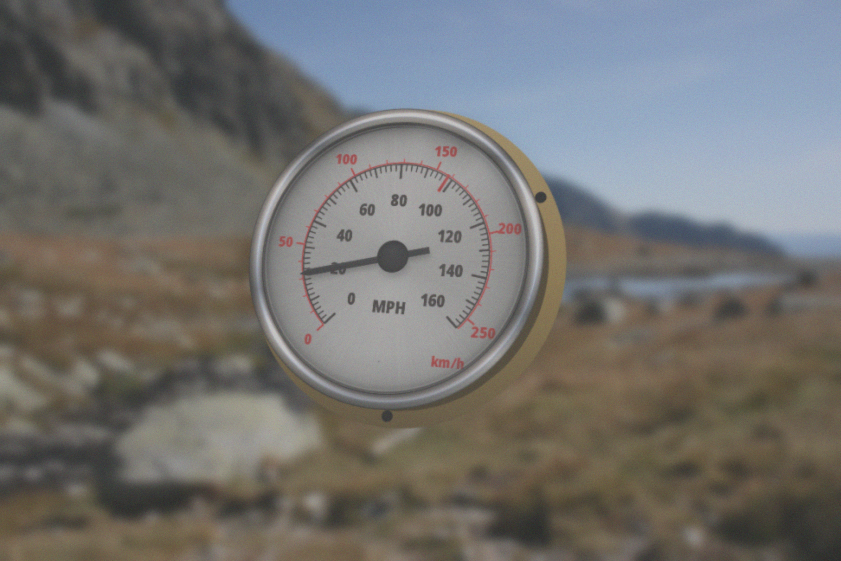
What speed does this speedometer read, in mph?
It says 20 mph
